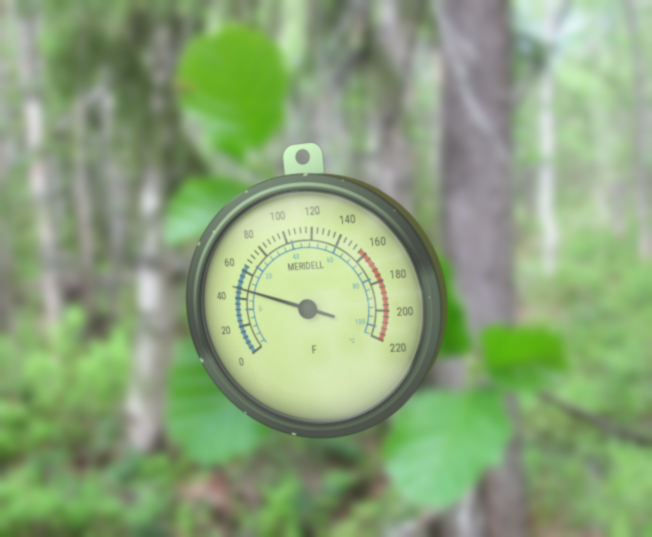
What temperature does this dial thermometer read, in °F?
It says 48 °F
